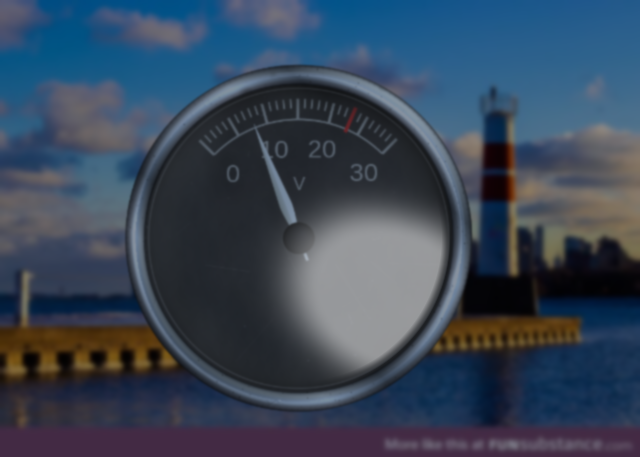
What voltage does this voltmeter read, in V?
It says 8 V
